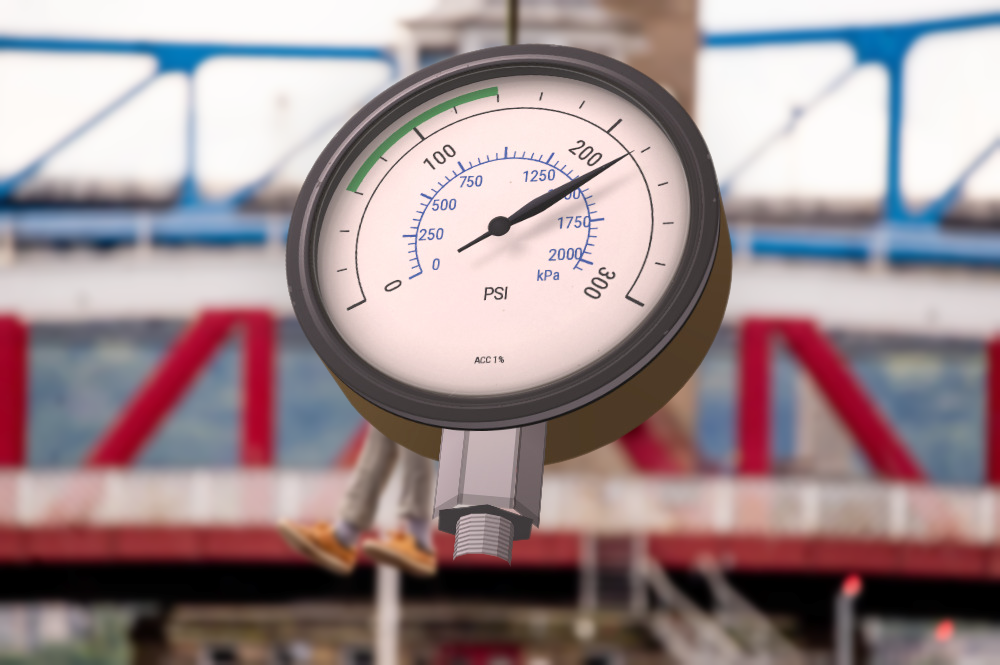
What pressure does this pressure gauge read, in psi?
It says 220 psi
